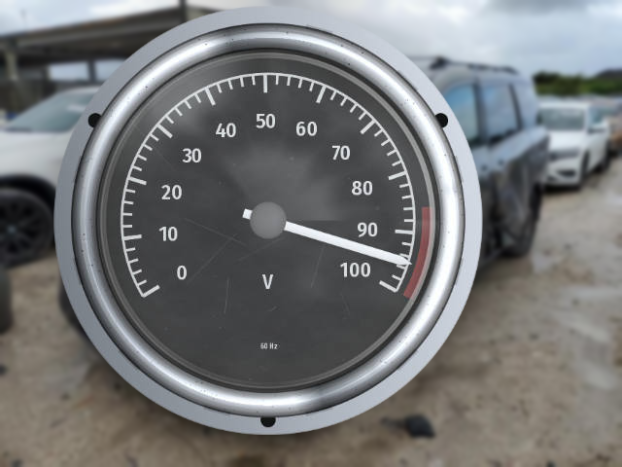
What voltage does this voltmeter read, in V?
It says 95 V
